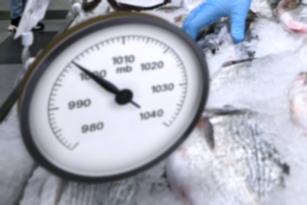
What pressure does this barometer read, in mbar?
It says 1000 mbar
